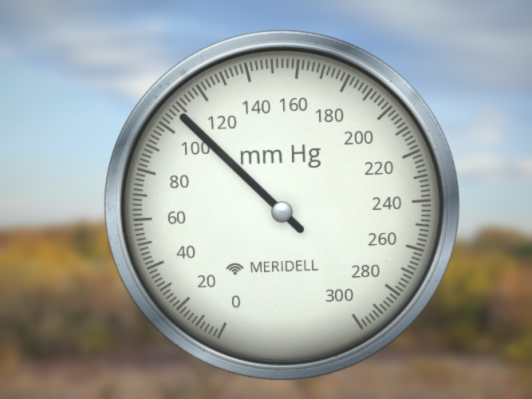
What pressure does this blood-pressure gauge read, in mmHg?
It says 108 mmHg
